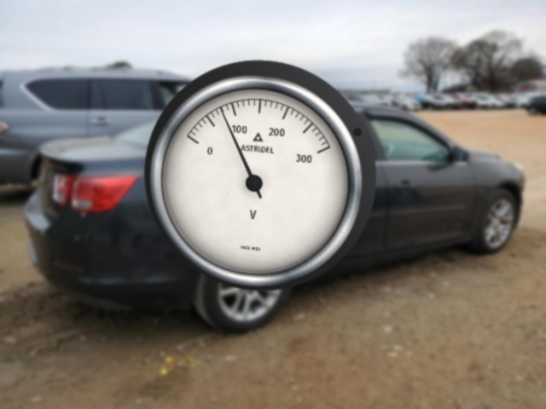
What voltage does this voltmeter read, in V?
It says 80 V
